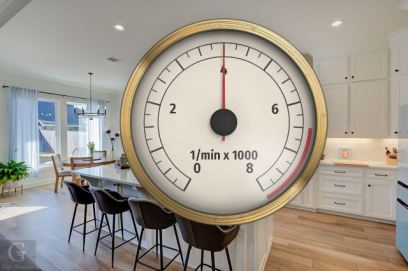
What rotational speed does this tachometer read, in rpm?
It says 4000 rpm
